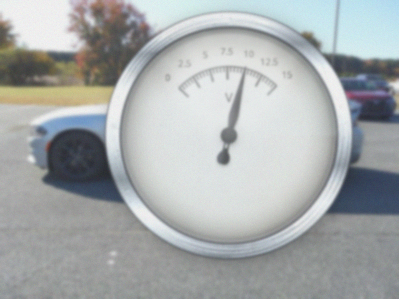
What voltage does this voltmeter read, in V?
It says 10 V
